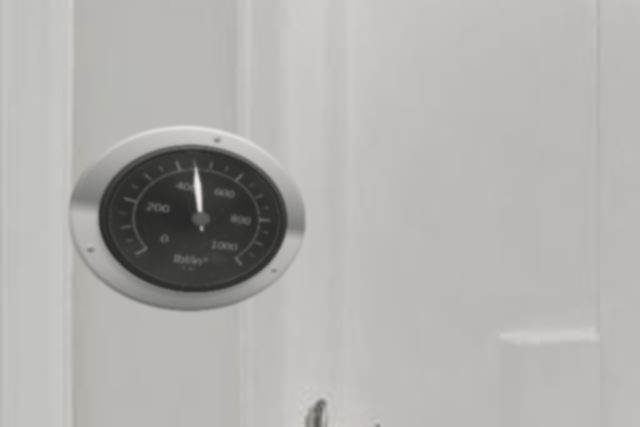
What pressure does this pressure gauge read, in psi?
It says 450 psi
